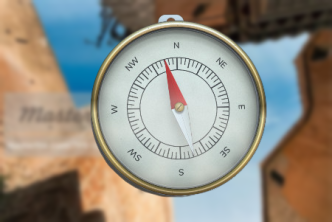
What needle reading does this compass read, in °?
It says 345 °
